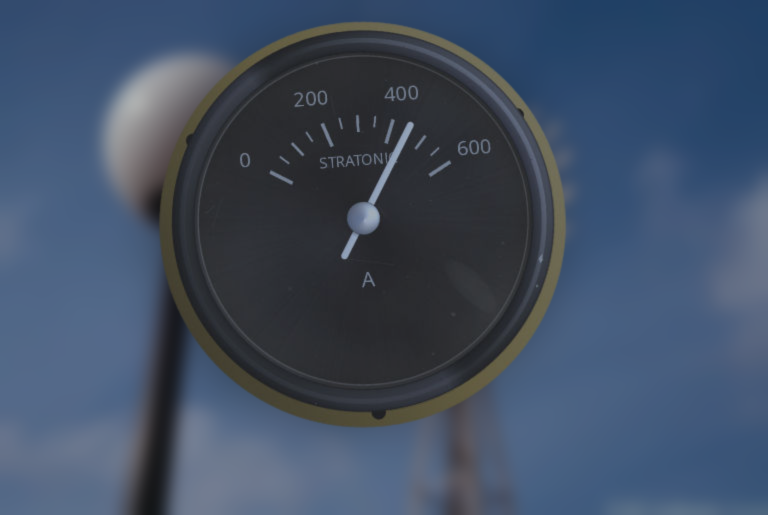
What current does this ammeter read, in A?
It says 450 A
